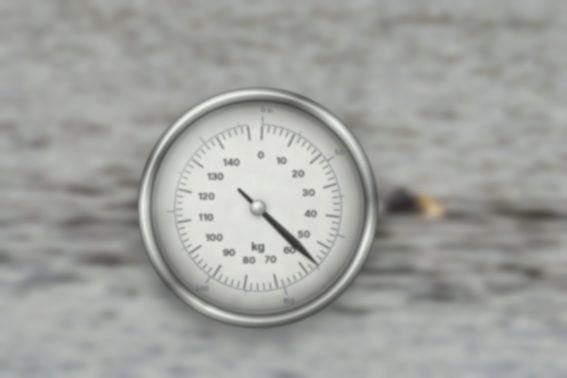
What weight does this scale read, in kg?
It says 56 kg
